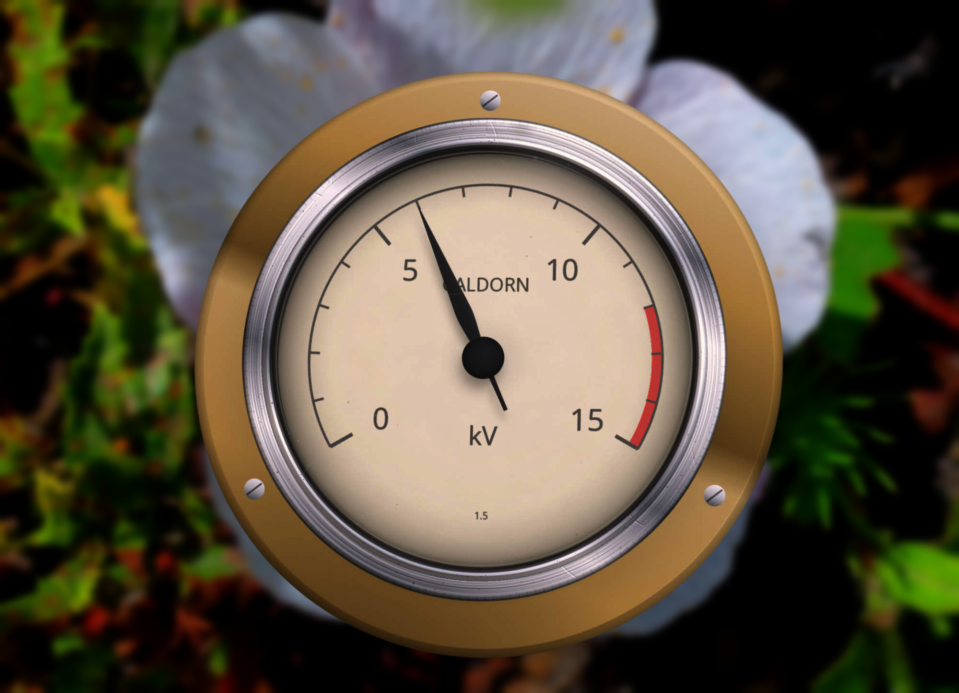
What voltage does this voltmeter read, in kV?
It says 6 kV
